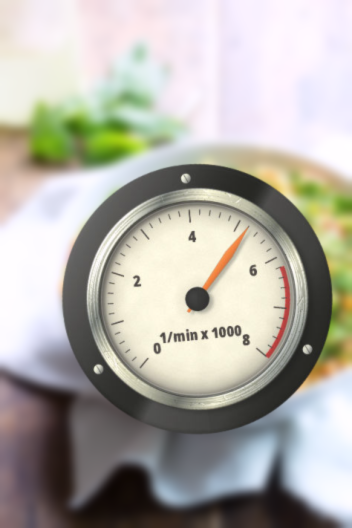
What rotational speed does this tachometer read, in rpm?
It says 5200 rpm
